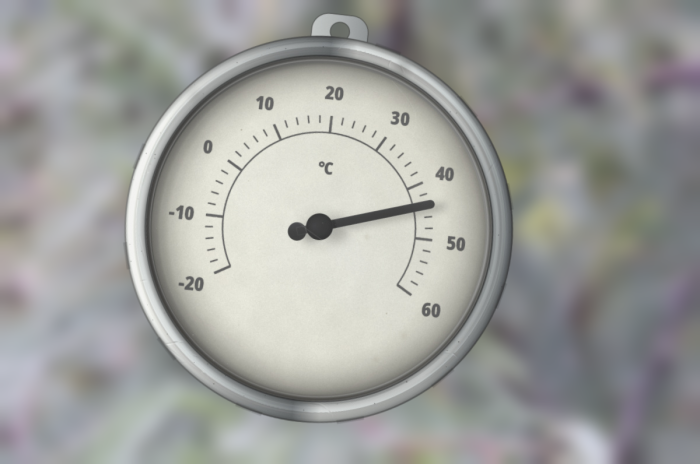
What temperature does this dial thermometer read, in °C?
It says 44 °C
